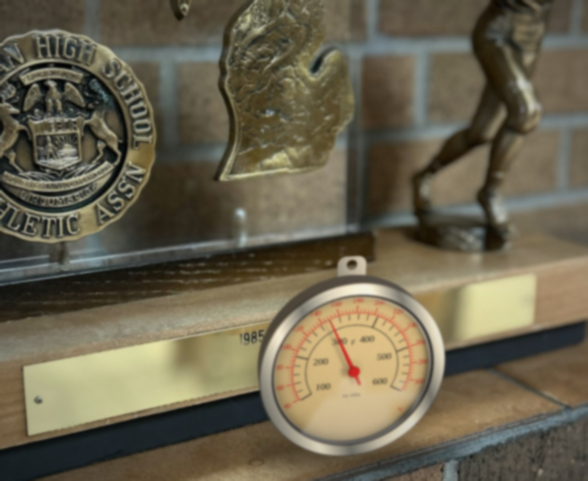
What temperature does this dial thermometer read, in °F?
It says 300 °F
